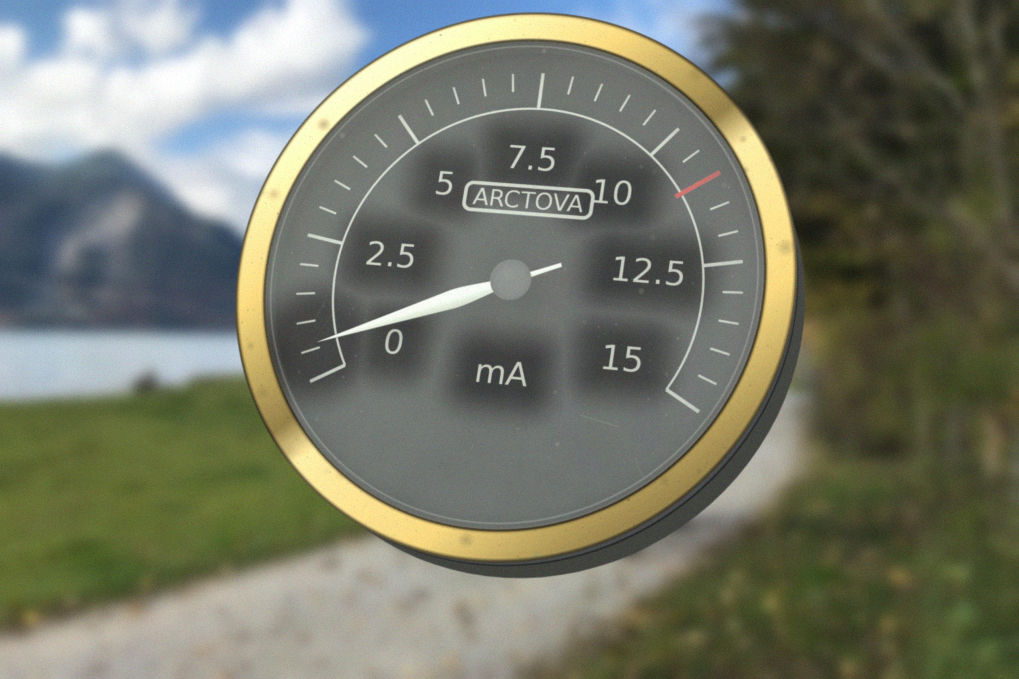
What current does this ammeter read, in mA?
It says 0.5 mA
